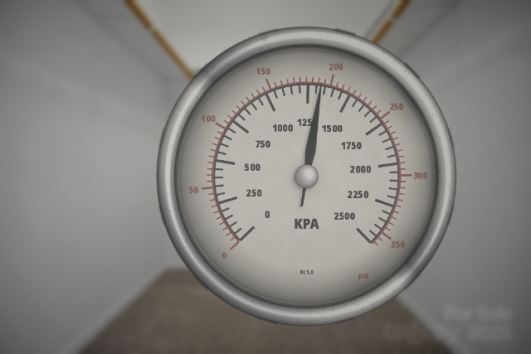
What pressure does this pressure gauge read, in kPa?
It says 1325 kPa
